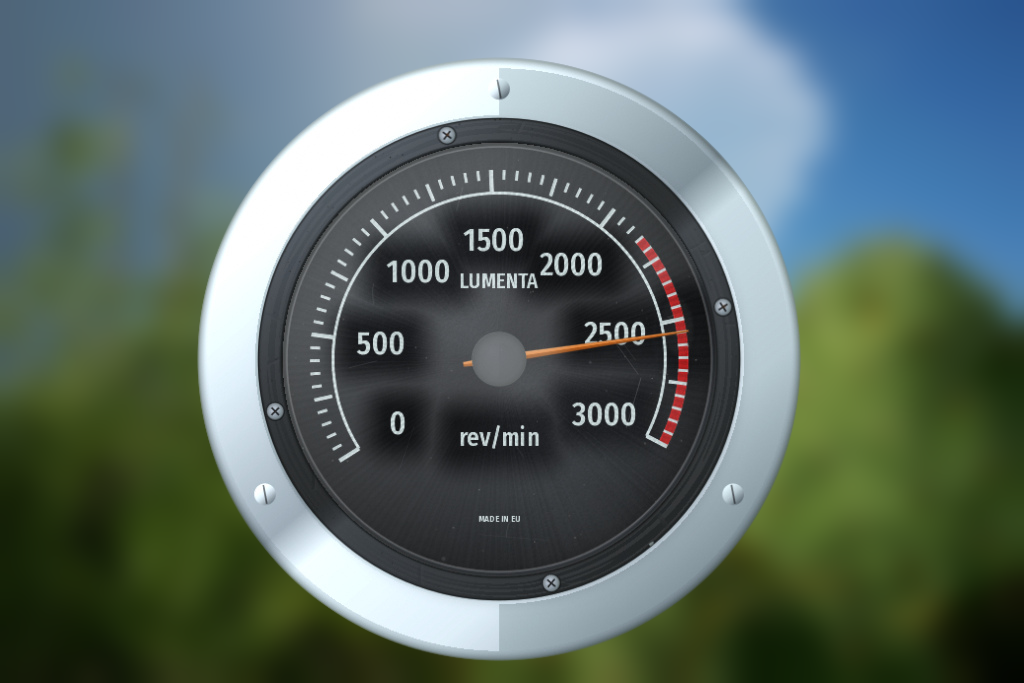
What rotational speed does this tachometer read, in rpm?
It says 2550 rpm
